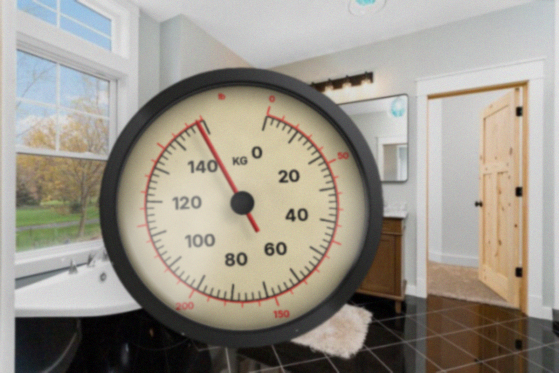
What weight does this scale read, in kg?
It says 148 kg
